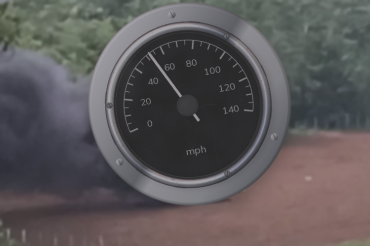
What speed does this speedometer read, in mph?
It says 52.5 mph
